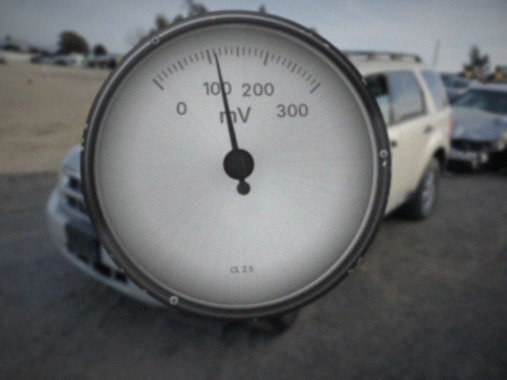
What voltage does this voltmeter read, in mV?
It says 110 mV
